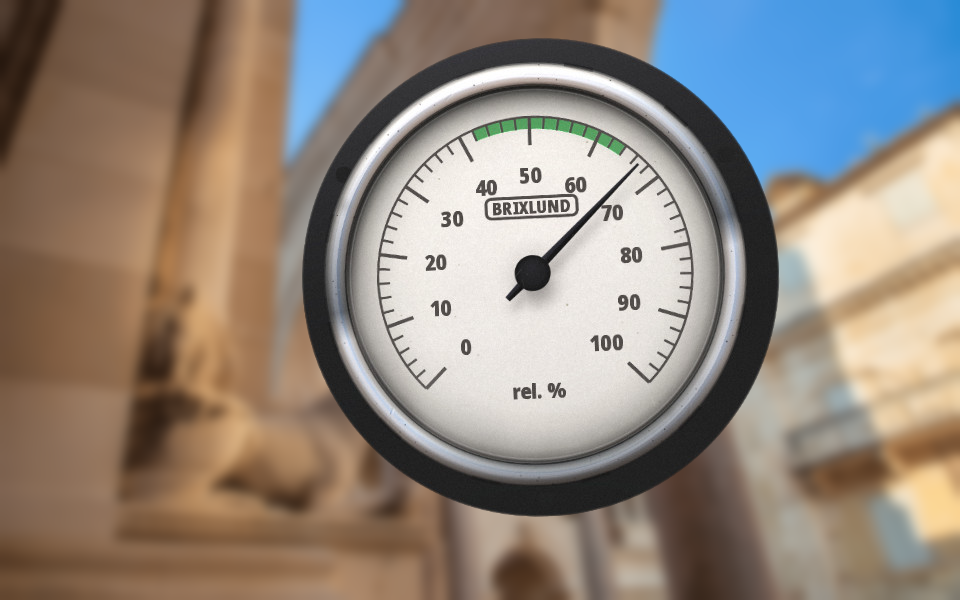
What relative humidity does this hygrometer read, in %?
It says 67 %
